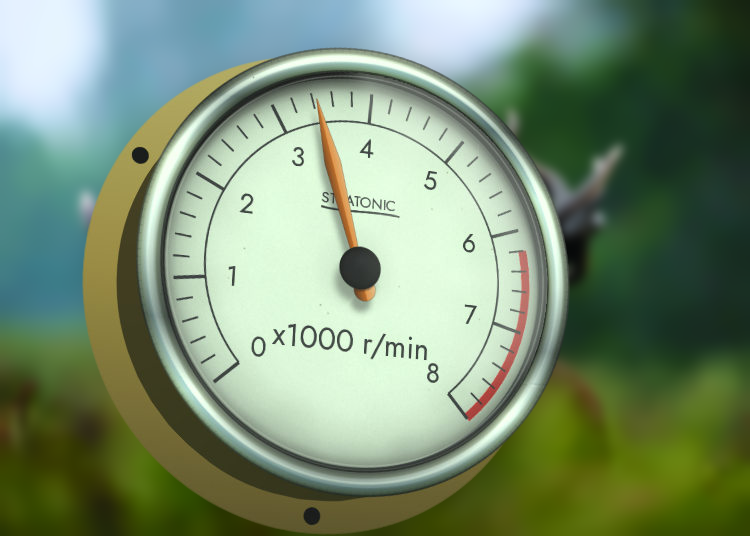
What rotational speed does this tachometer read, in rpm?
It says 3400 rpm
